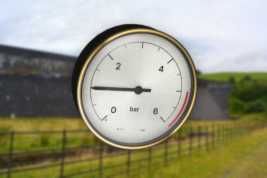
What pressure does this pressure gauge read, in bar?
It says 1 bar
